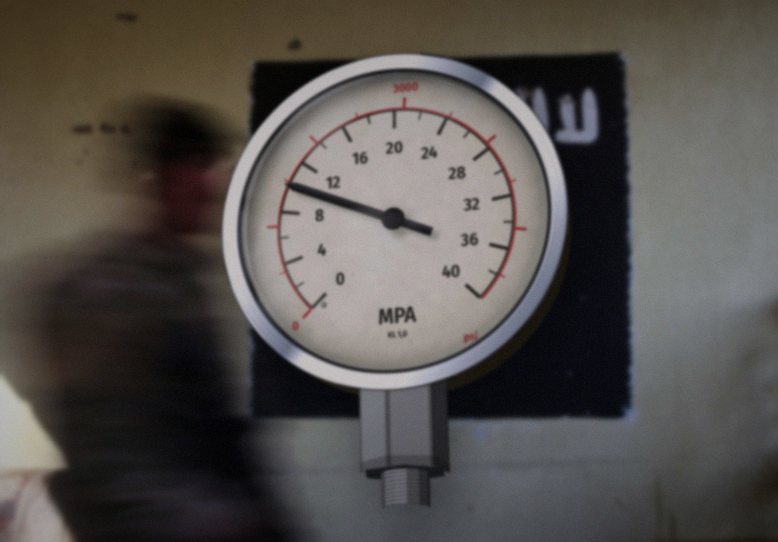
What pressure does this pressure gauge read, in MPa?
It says 10 MPa
